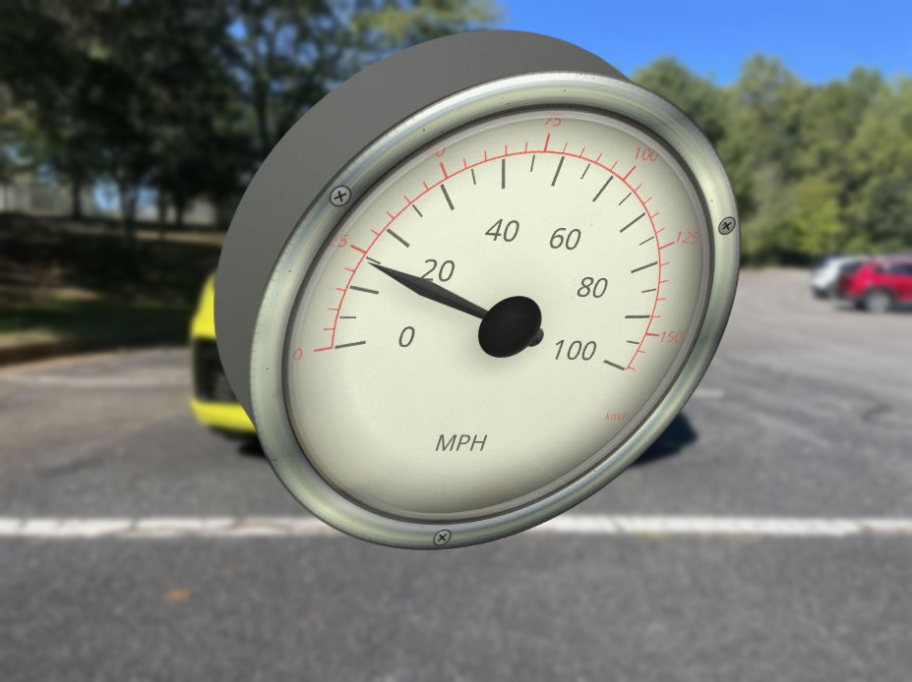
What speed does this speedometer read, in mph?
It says 15 mph
